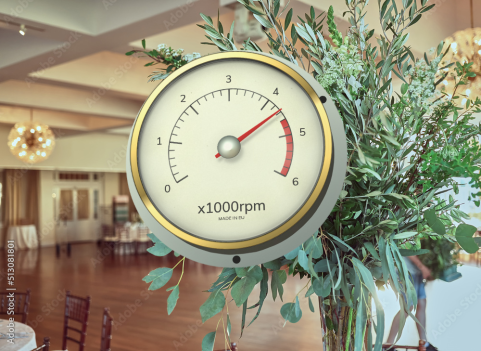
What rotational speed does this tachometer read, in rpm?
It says 4400 rpm
